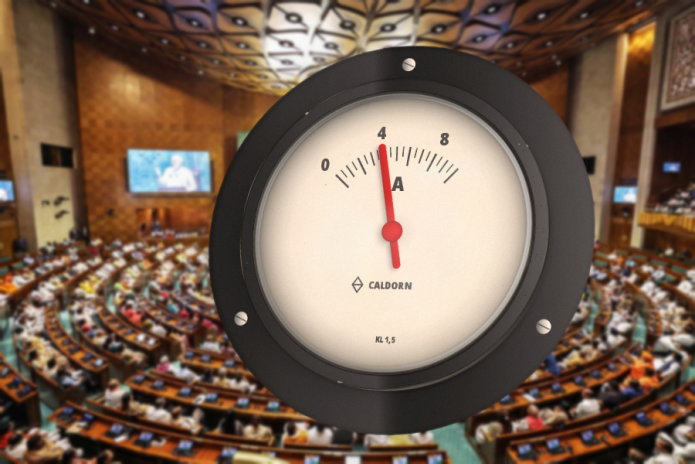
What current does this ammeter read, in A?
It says 4 A
